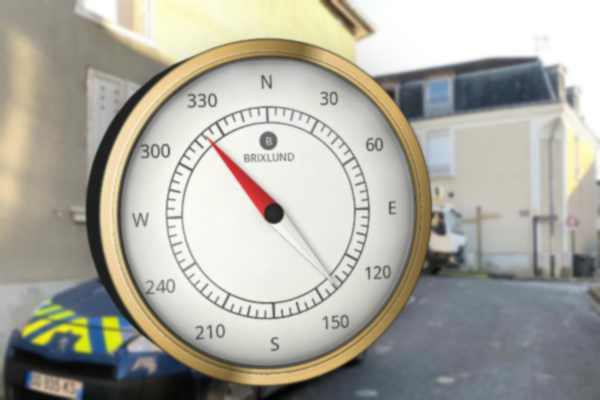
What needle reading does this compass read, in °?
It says 320 °
